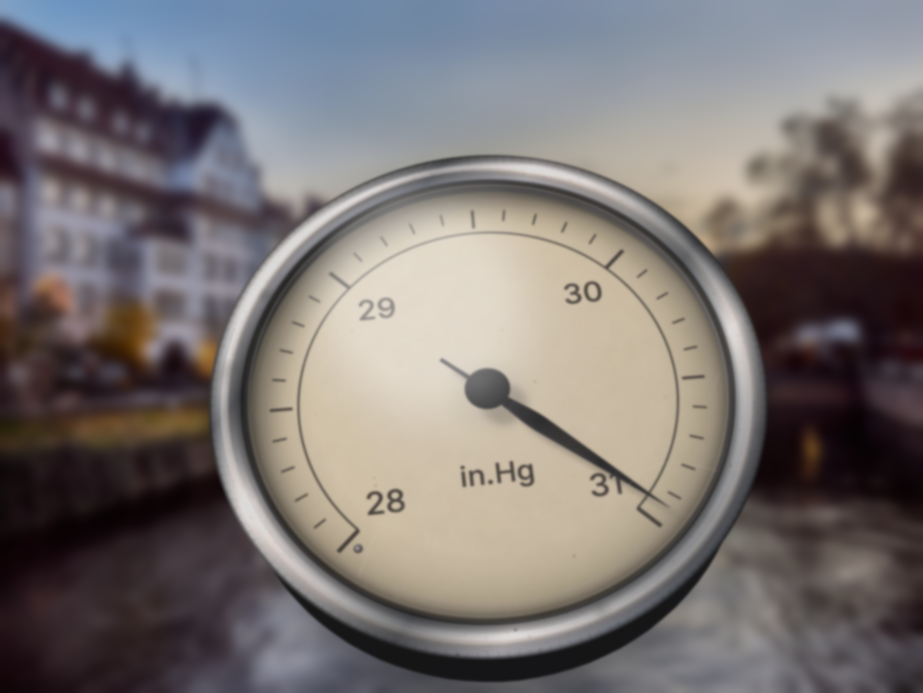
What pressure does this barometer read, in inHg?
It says 30.95 inHg
